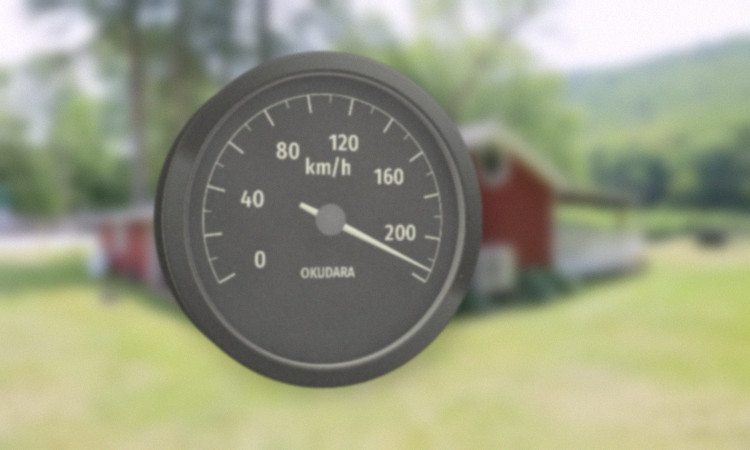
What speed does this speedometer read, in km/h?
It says 215 km/h
